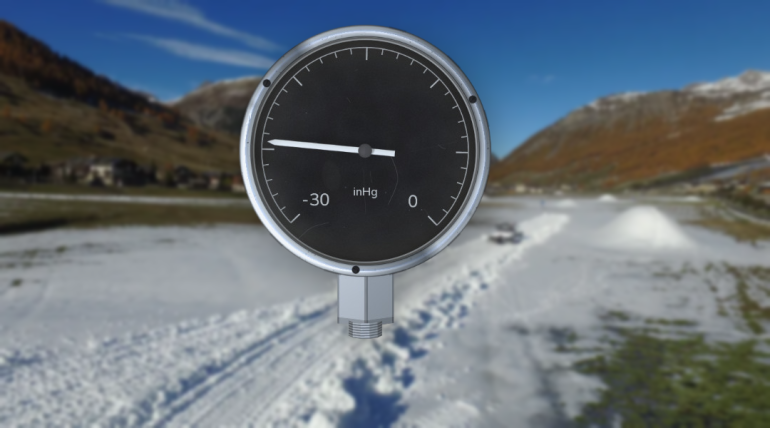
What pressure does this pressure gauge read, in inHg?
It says -24.5 inHg
